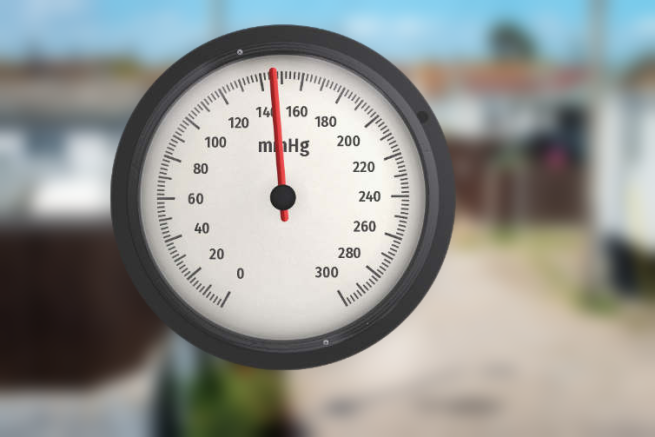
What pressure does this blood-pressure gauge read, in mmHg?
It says 146 mmHg
